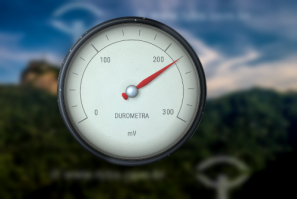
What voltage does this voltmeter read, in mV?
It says 220 mV
